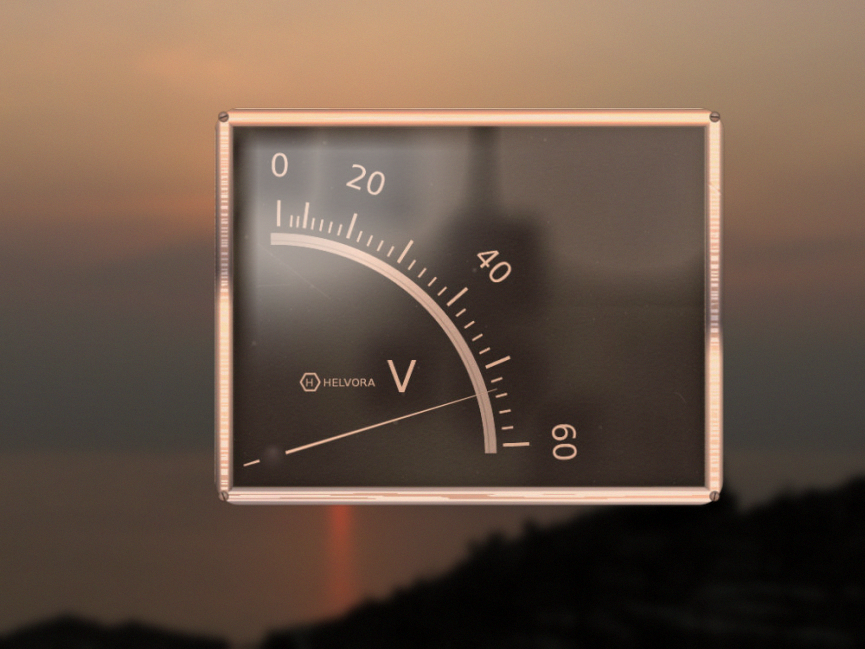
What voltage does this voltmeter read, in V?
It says 53 V
